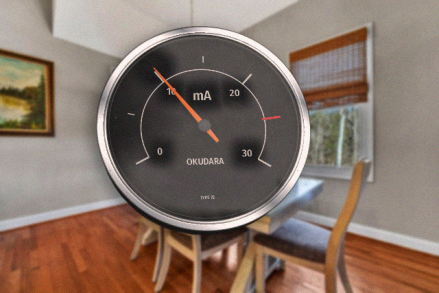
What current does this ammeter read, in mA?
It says 10 mA
